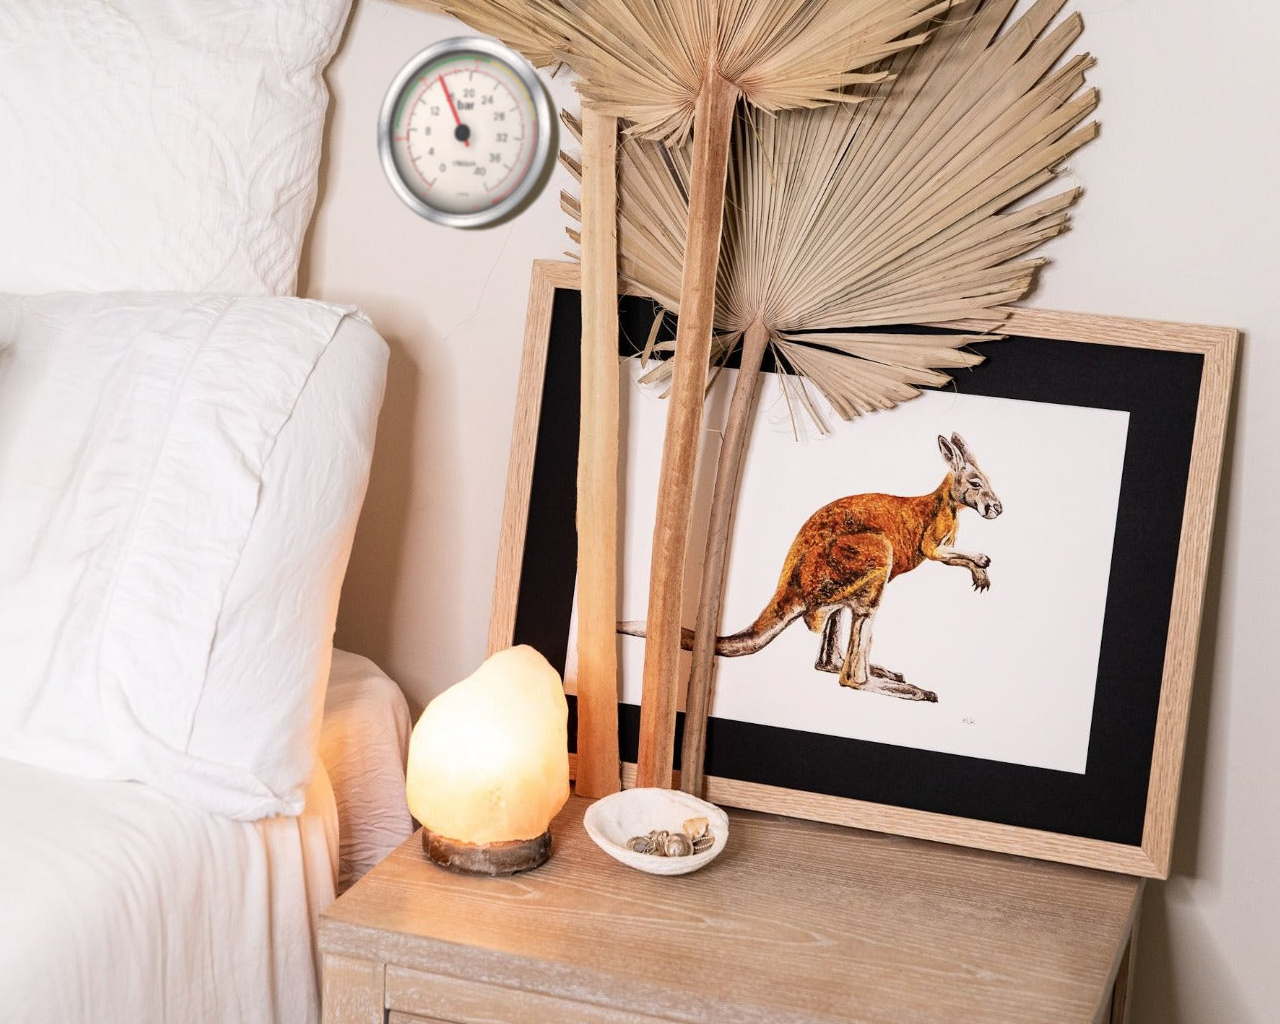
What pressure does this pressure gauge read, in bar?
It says 16 bar
